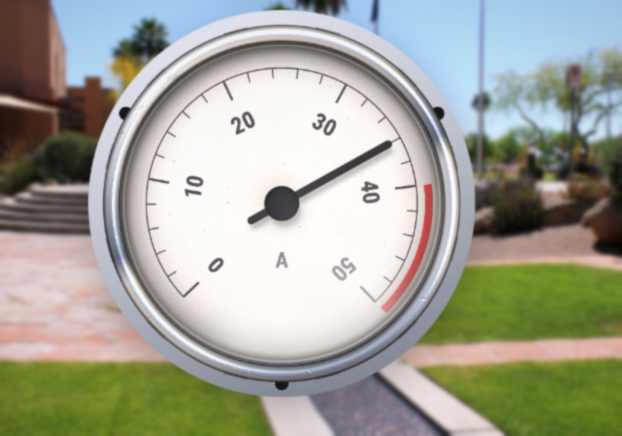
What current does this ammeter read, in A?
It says 36 A
